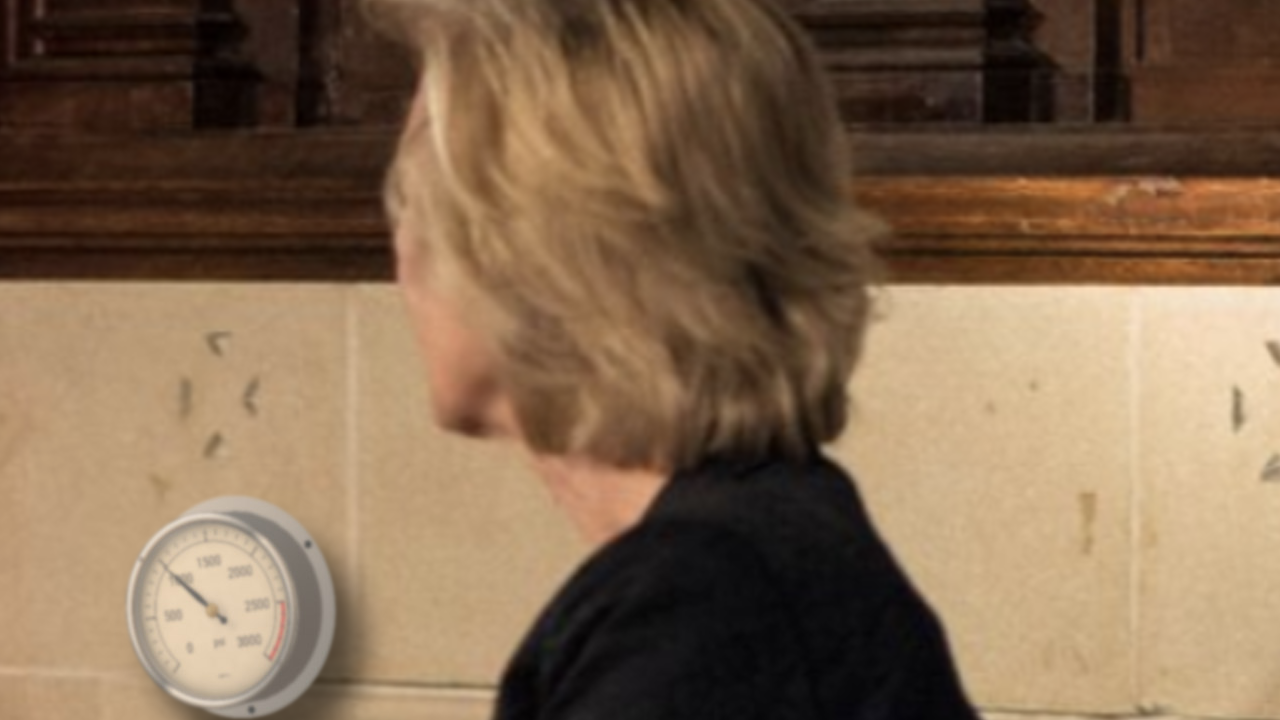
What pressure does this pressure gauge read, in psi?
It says 1000 psi
